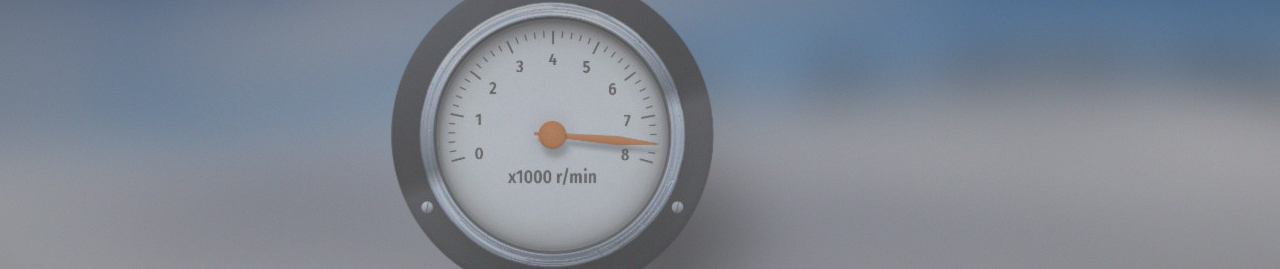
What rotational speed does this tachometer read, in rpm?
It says 7600 rpm
